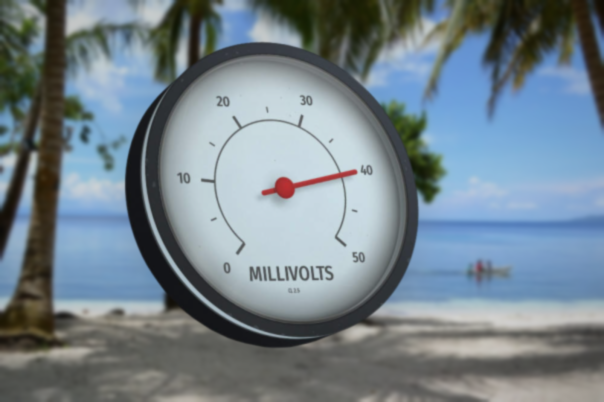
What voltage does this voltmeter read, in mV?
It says 40 mV
